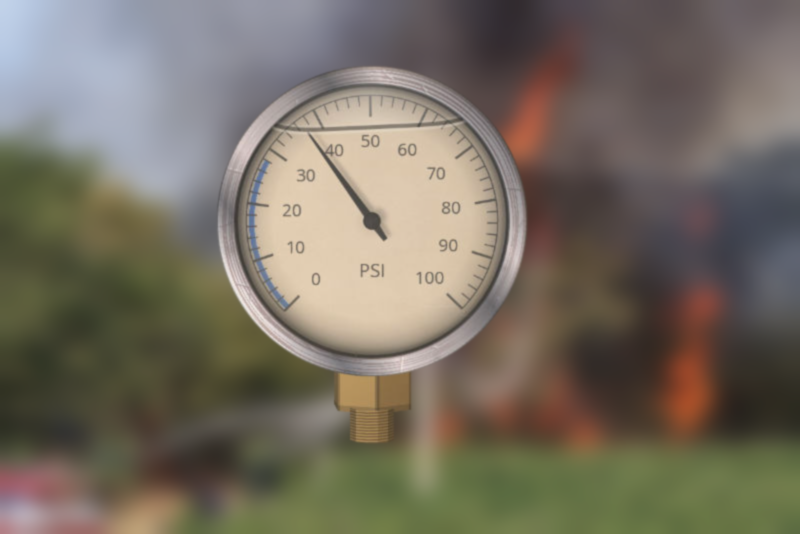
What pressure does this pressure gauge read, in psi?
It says 37 psi
